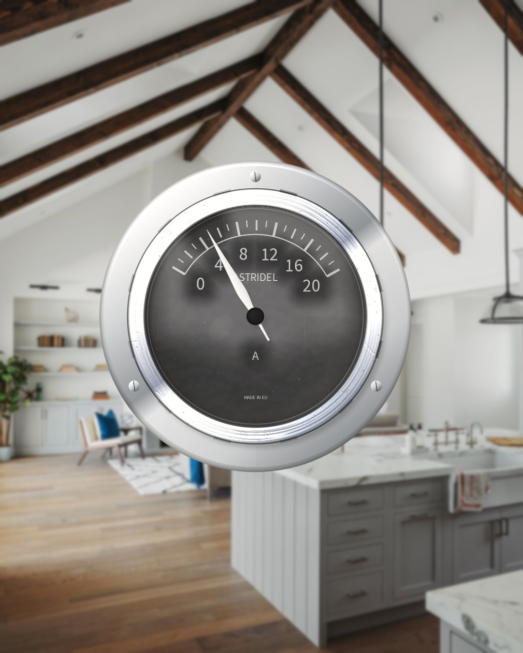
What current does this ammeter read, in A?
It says 5 A
